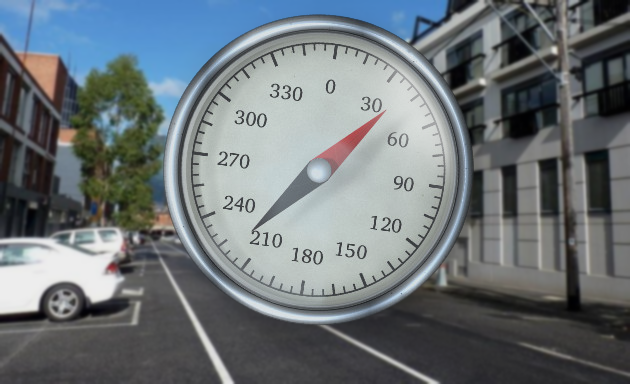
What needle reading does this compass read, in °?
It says 40 °
